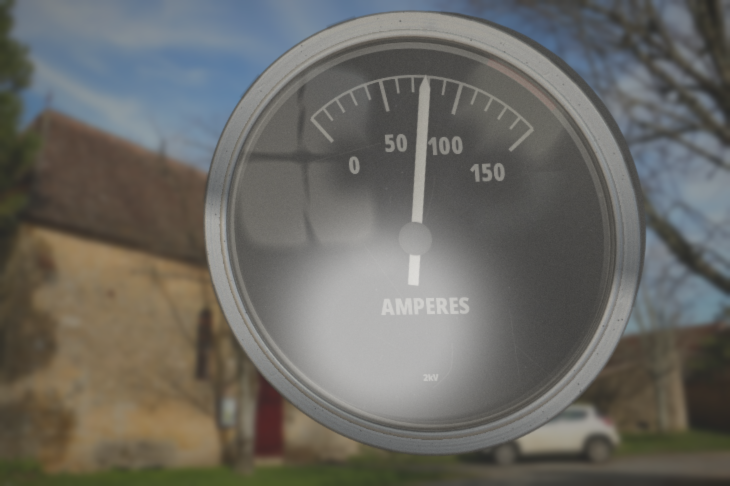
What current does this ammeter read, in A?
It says 80 A
